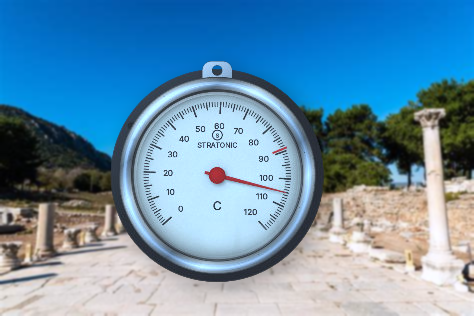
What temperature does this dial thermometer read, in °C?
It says 105 °C
